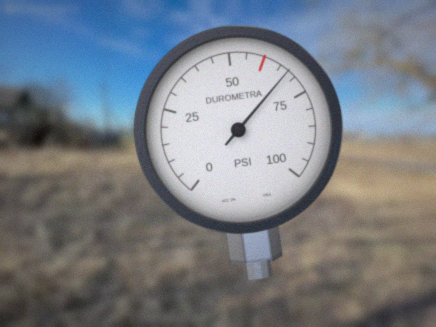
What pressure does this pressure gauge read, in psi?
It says 67.5 psi
